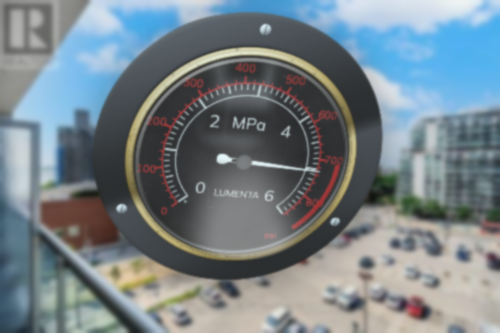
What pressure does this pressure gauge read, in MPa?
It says 5 MPa
